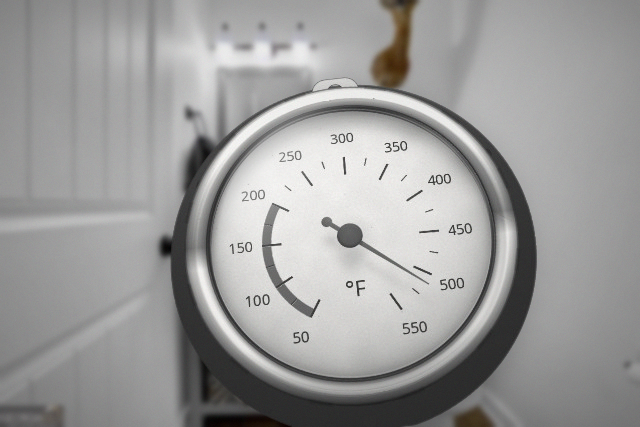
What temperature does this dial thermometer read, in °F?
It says 512.5 °F
